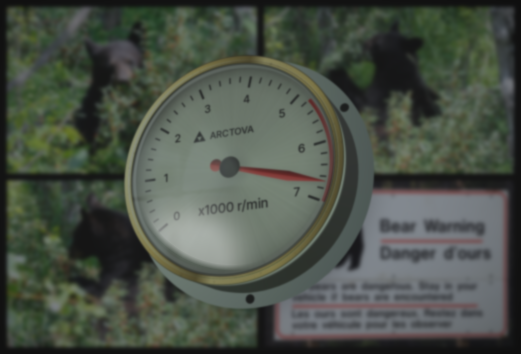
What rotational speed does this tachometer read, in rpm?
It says 6700 rpm
